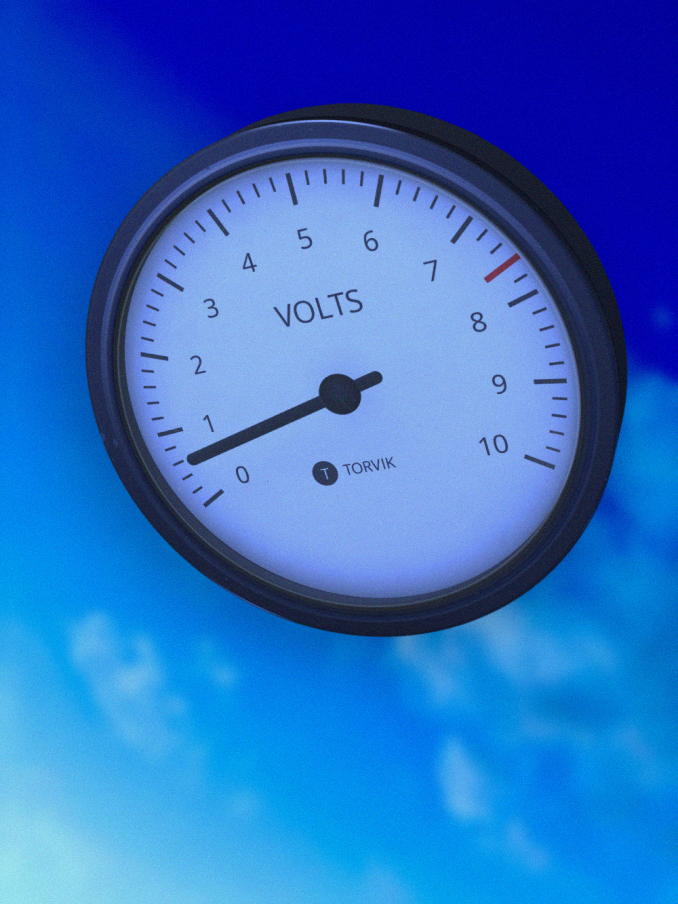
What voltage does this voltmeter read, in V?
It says 0.6 V
